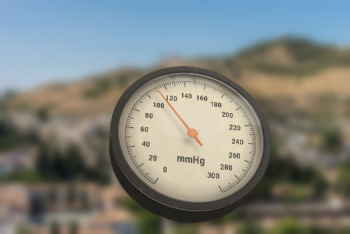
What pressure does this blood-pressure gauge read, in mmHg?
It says 110 mmHg
